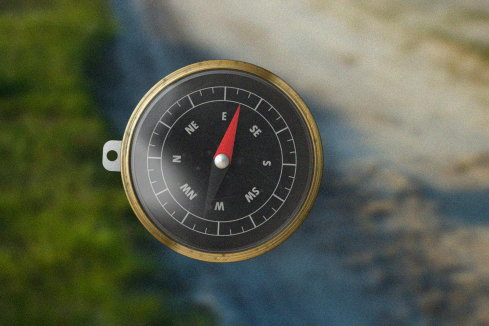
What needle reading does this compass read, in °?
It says 105 °
